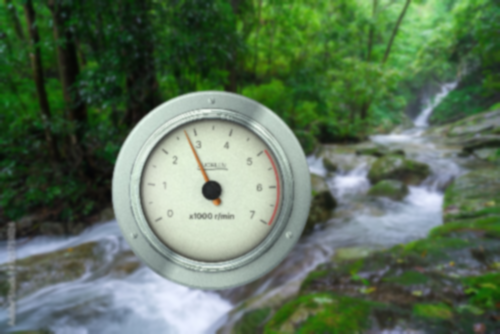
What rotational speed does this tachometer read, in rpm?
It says 2750 rpm
